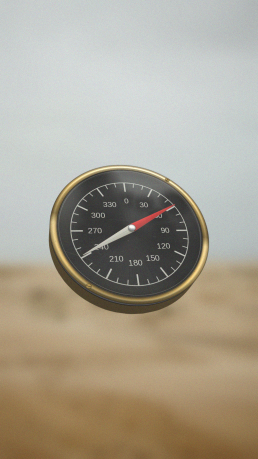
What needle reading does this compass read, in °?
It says 60 °
